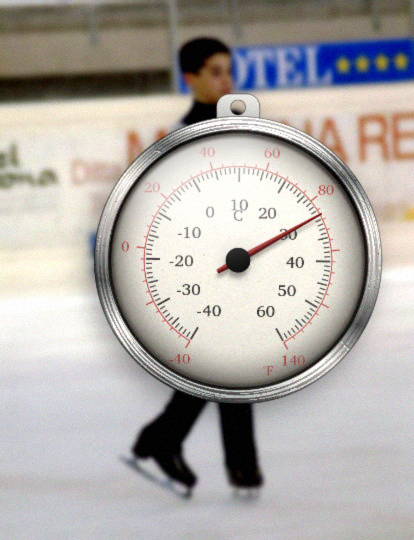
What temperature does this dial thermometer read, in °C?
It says 30 °C
